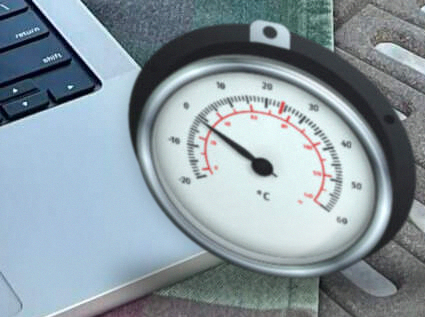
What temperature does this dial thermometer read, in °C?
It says 0 °C
